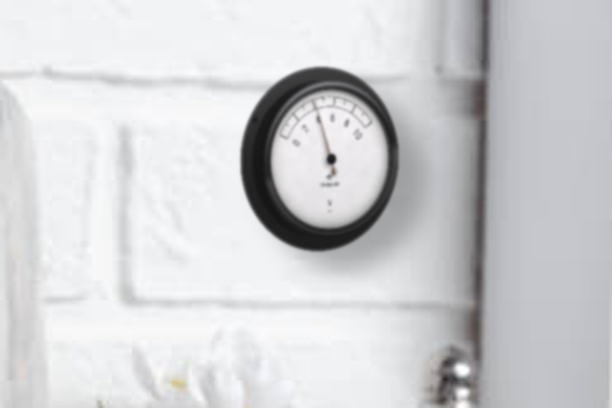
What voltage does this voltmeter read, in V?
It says 4 V
